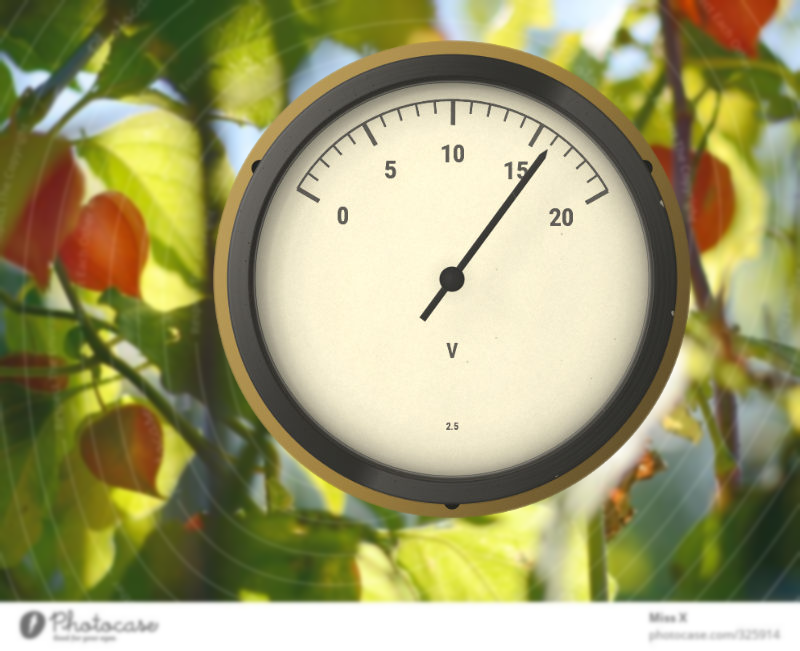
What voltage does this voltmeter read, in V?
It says 16 V
